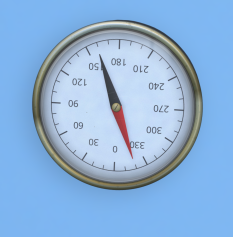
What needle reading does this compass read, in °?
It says 340 °
